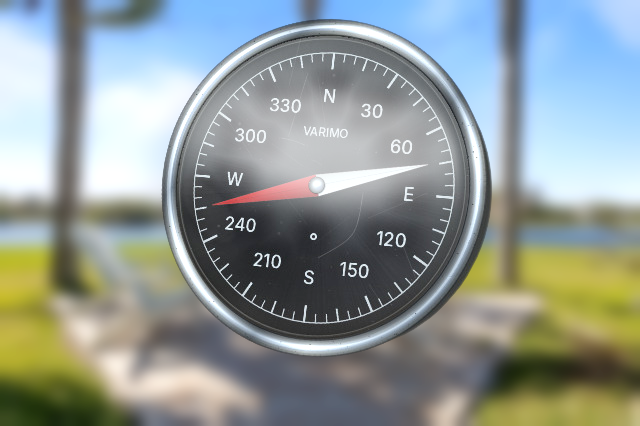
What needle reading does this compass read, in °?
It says 255 °
